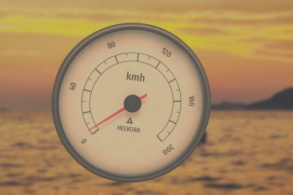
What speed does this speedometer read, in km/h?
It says 5 km/h
